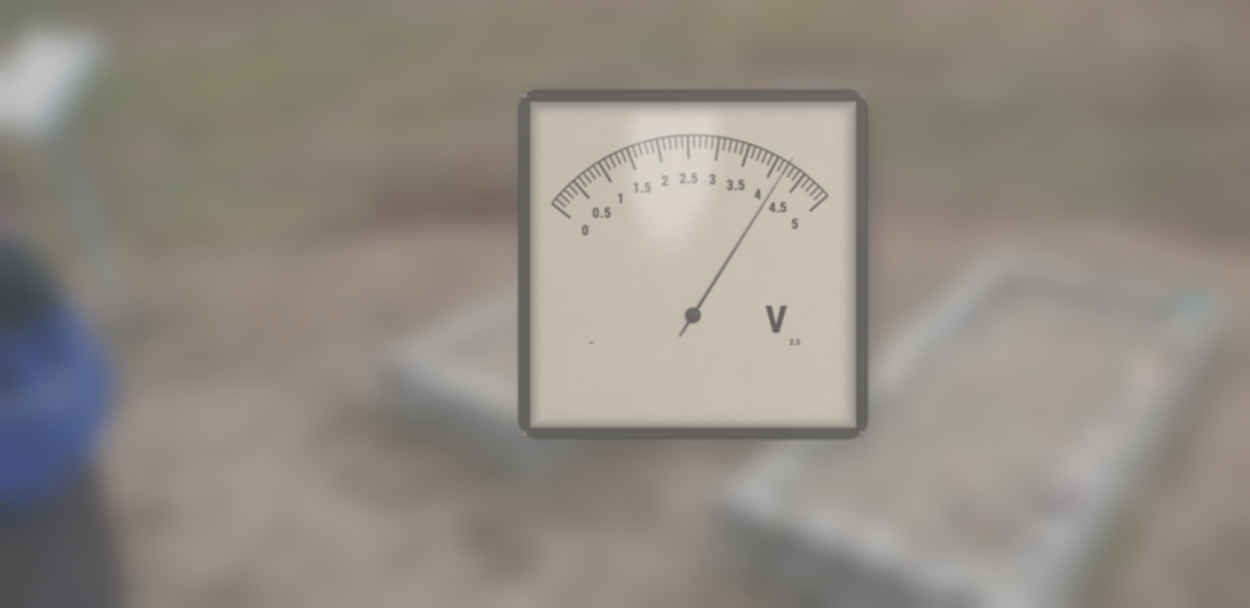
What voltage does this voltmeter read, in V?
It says 4.2 V
